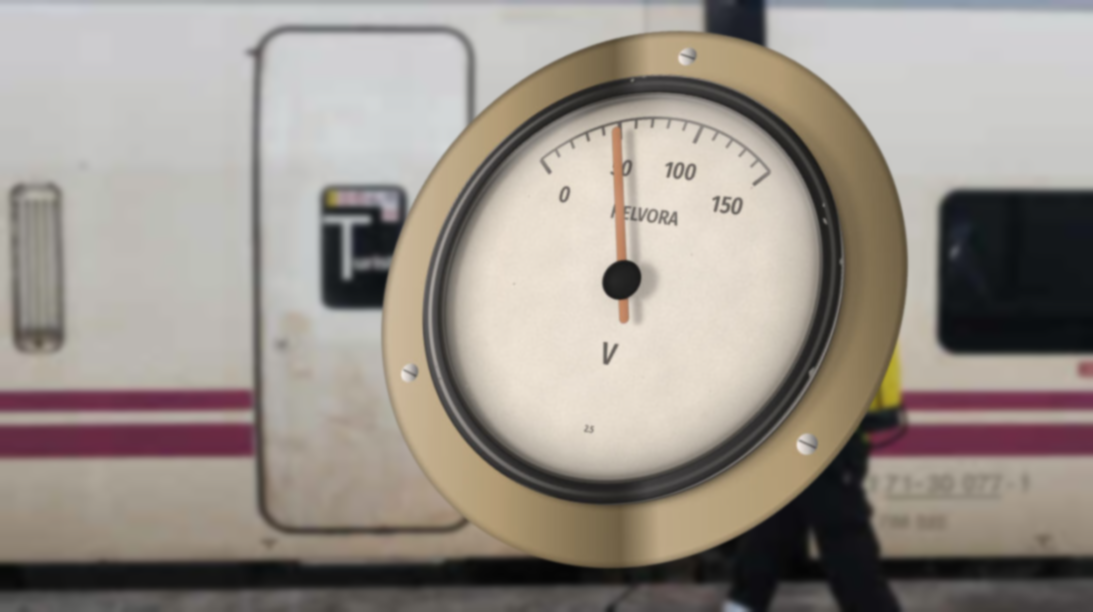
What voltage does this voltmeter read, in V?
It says 50 V
